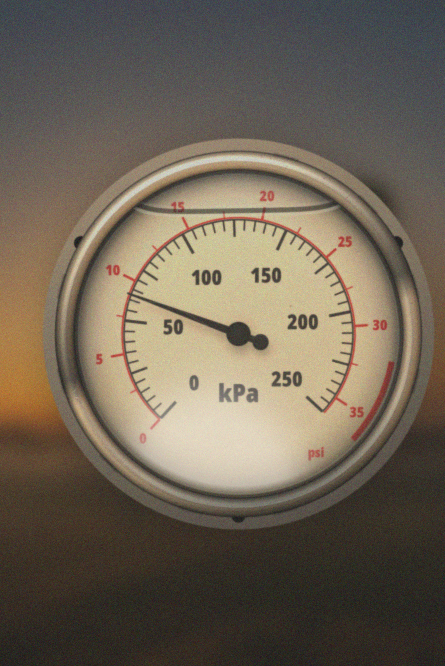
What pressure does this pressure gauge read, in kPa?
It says 62.5 kPa
